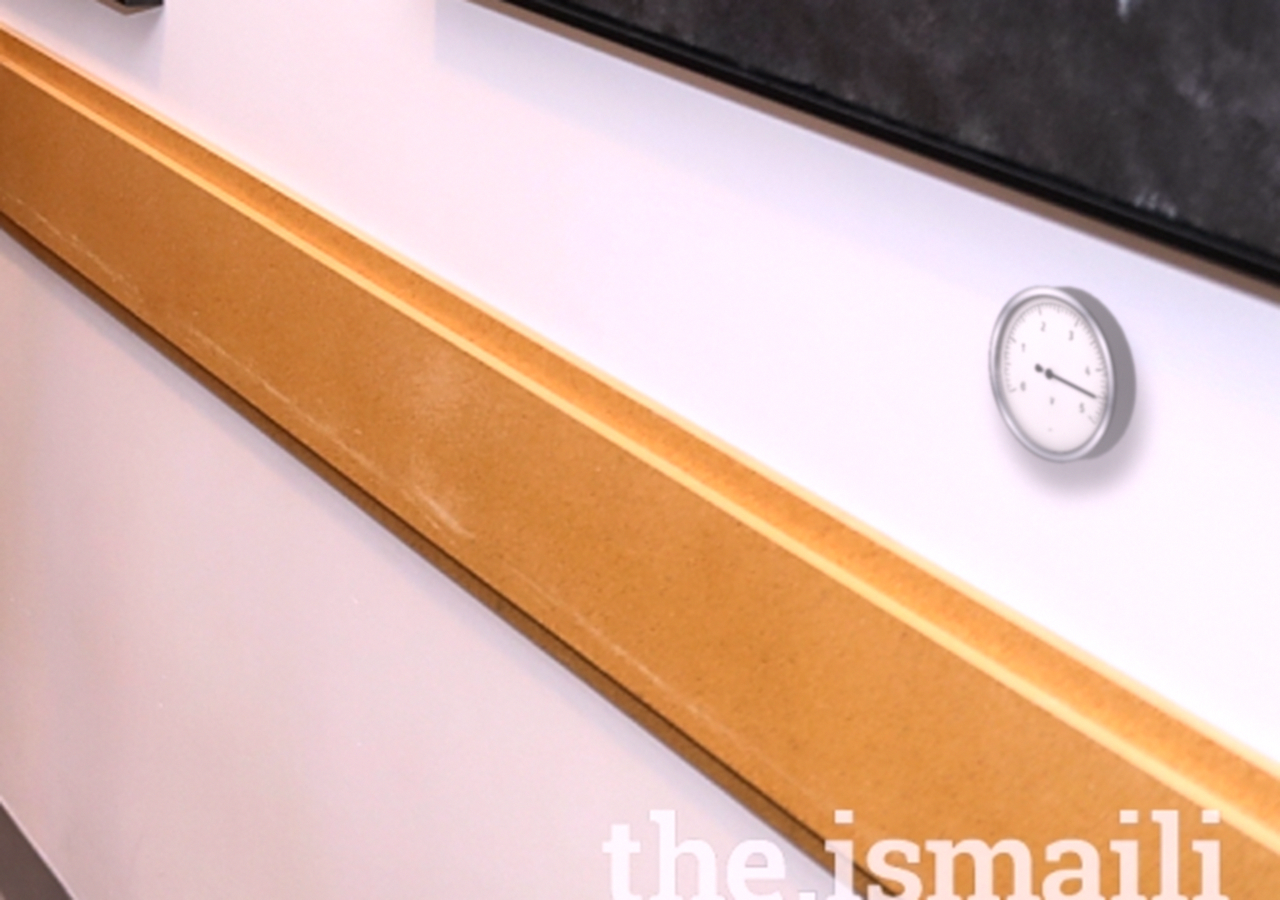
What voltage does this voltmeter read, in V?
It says 4.5 V
